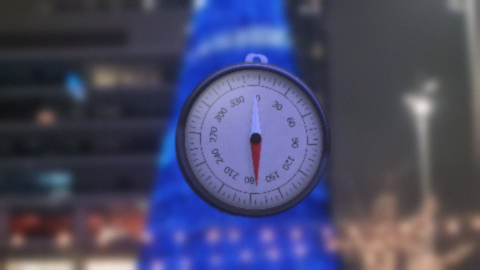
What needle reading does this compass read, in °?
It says 175 °
